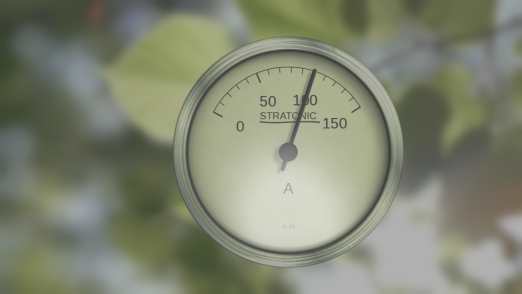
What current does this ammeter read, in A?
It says 100 A
